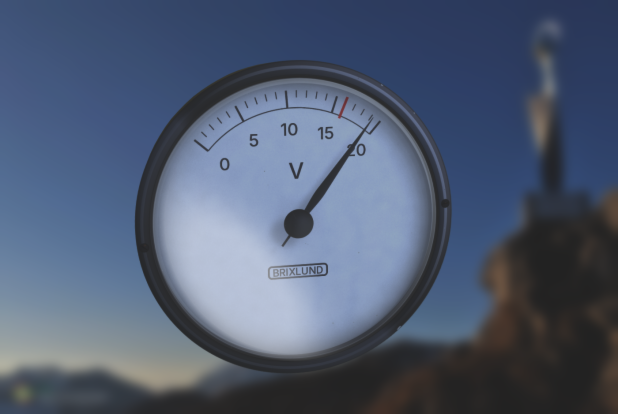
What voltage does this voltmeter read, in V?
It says 19 V
